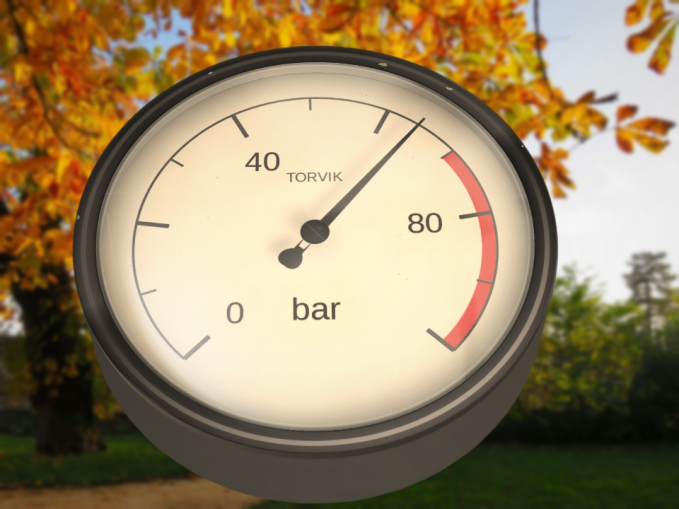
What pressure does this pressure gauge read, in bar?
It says 65 bar
